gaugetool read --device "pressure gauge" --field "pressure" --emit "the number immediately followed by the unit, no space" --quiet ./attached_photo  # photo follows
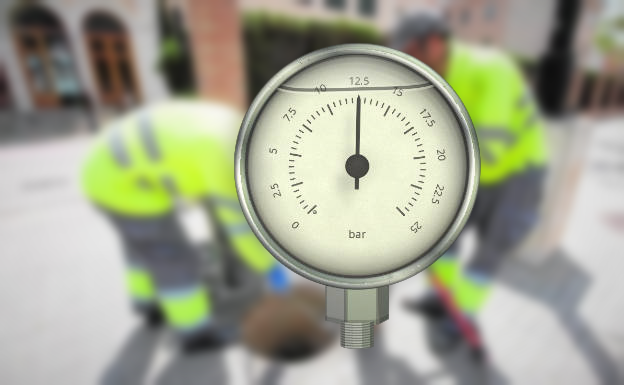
12.5bar
